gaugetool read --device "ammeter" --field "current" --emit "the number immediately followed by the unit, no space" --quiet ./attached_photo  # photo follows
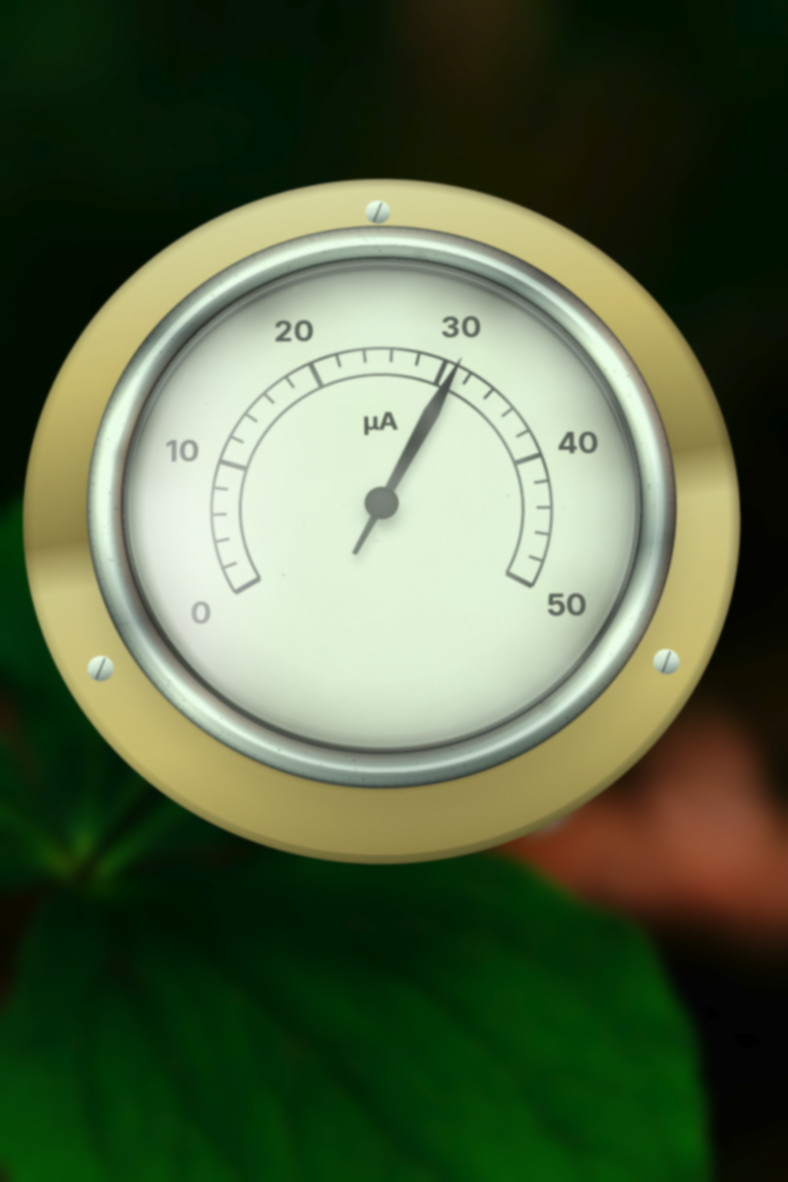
31µA
